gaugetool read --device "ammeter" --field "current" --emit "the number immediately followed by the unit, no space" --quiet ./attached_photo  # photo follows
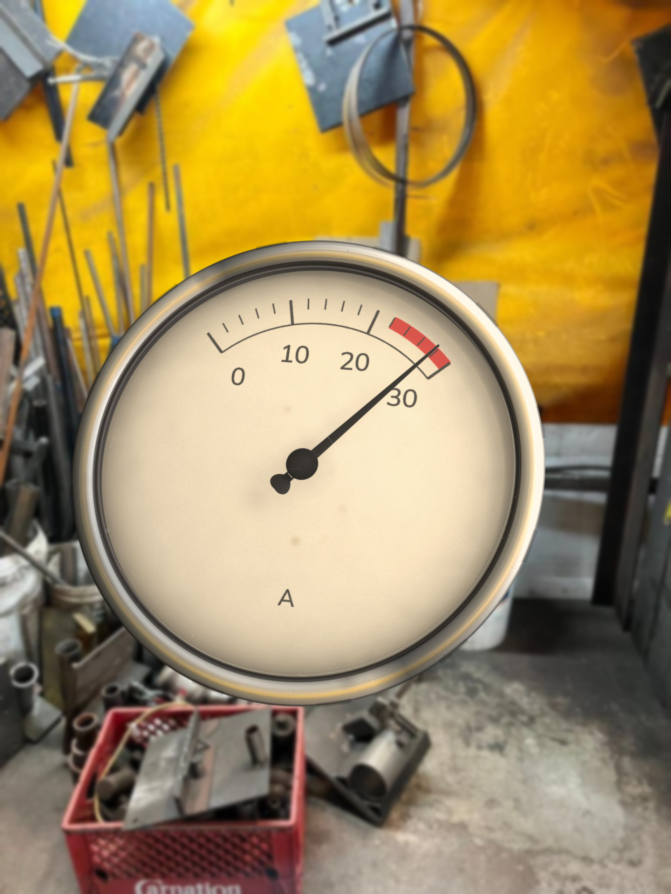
28A
